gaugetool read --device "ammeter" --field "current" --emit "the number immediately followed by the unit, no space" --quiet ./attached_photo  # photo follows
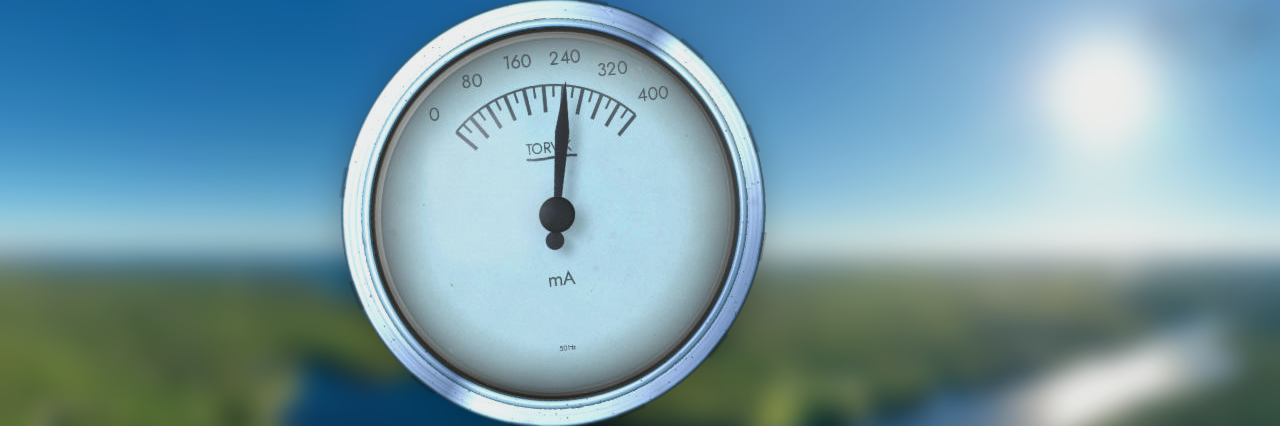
240mA
